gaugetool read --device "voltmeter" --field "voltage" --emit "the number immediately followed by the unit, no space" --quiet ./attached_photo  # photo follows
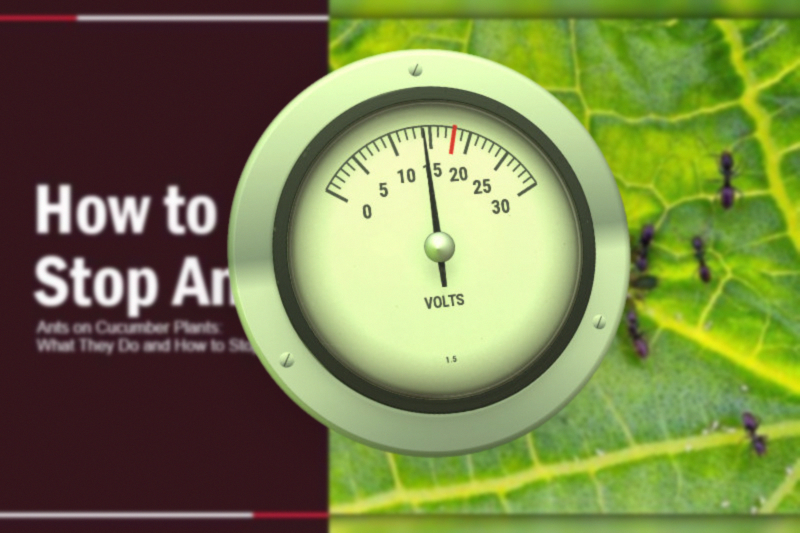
14V
